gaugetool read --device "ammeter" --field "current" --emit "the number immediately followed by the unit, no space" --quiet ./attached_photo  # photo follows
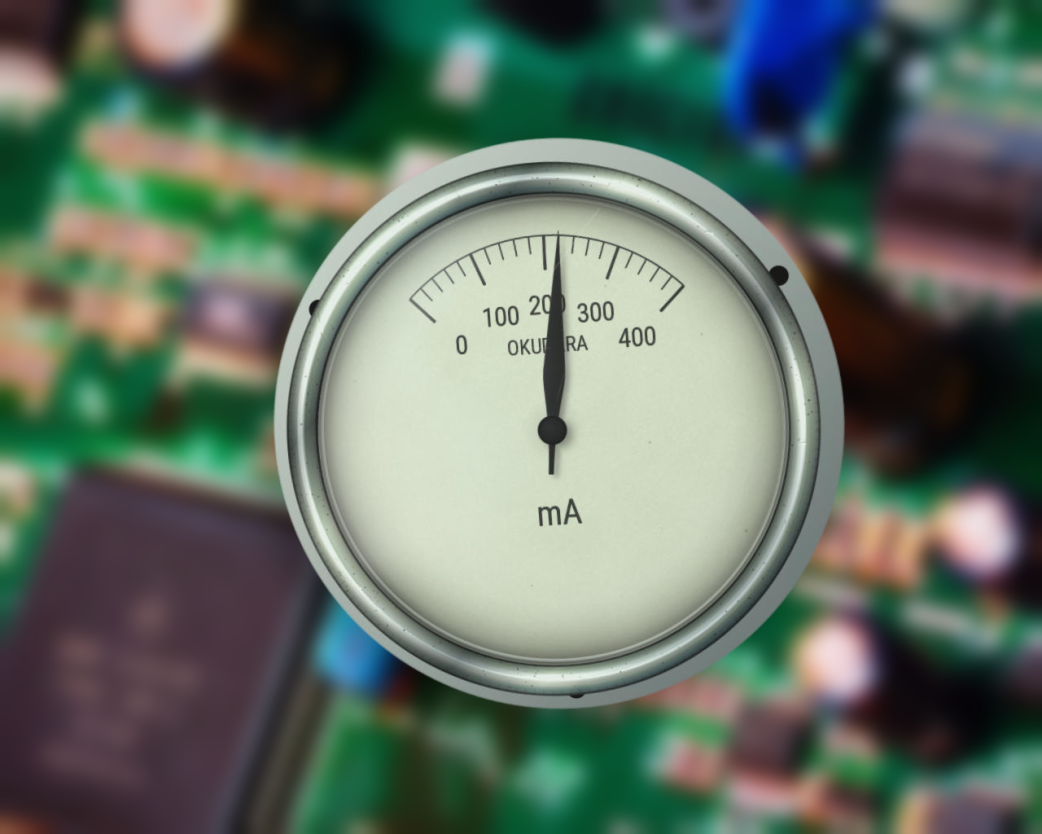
220mA
